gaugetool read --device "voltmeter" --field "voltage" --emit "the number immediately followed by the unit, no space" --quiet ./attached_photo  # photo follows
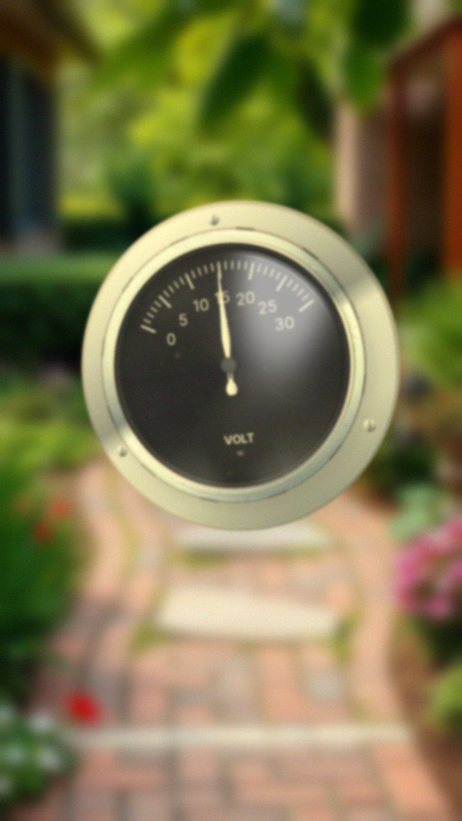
15V
